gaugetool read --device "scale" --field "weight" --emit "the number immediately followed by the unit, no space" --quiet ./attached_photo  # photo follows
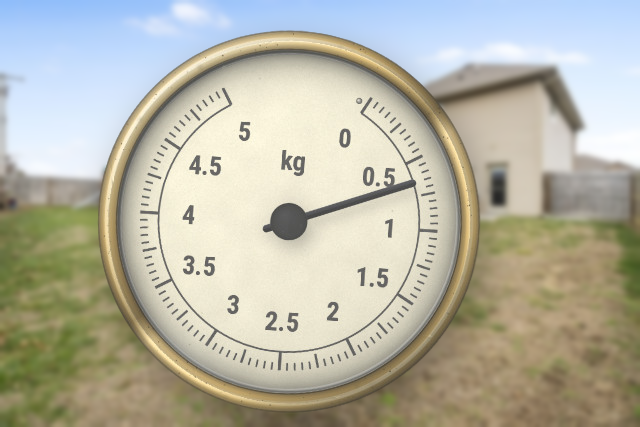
0.65kg
